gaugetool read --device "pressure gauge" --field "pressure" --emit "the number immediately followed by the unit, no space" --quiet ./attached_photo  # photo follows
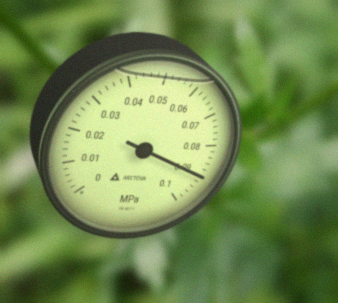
0.09MPa
